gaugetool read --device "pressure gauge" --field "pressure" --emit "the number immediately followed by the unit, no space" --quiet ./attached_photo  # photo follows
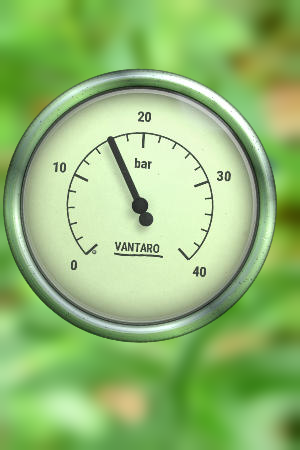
16bar
